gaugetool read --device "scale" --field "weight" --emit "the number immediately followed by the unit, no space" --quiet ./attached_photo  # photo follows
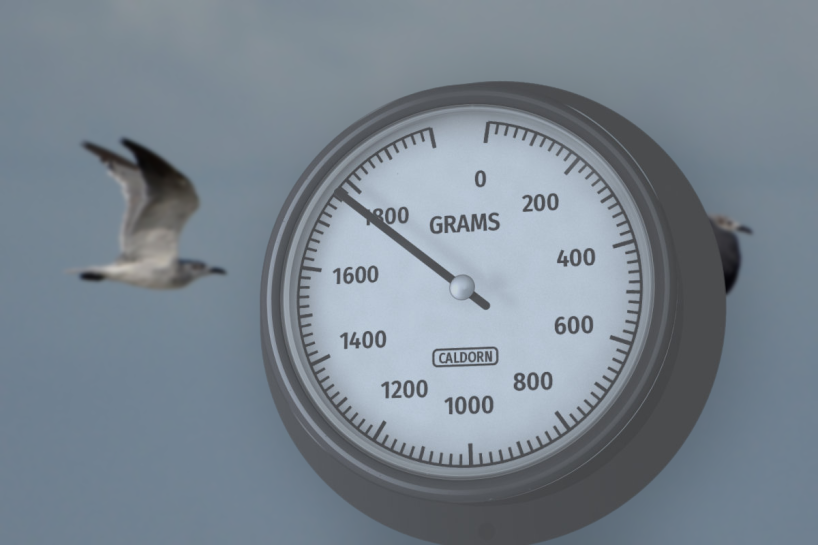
1770g
